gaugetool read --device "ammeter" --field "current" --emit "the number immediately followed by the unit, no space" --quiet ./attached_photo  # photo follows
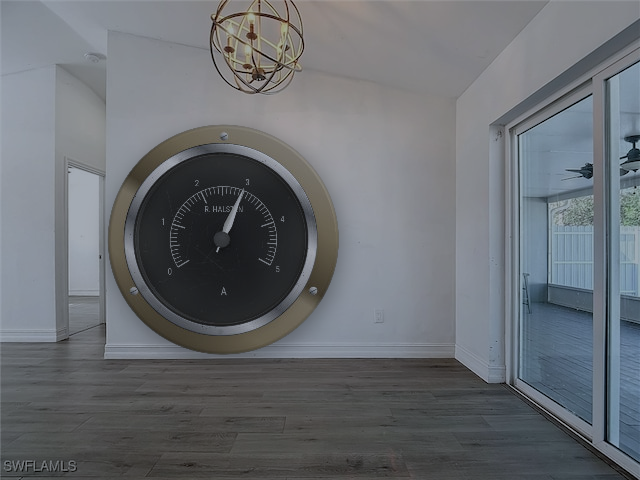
3A
